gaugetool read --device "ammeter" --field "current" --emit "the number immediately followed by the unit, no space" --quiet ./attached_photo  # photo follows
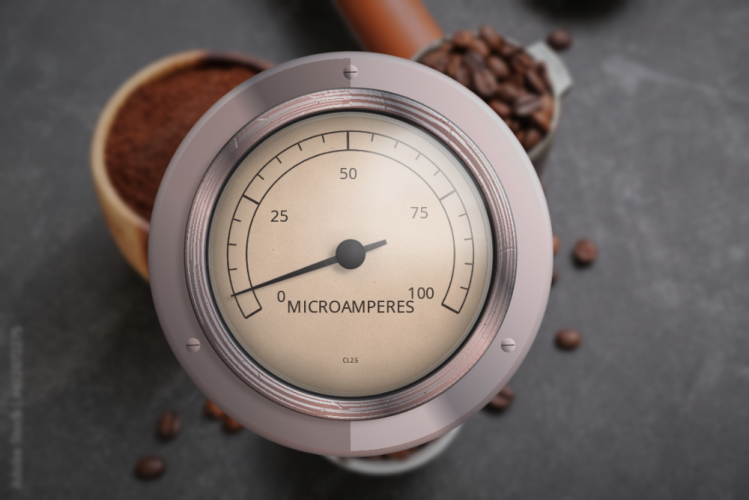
5µA
